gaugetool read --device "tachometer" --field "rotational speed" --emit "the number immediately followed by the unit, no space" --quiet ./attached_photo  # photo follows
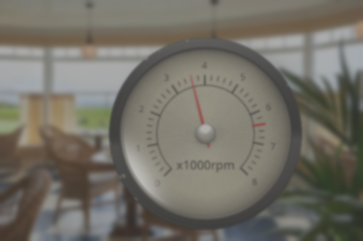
3600rpm
